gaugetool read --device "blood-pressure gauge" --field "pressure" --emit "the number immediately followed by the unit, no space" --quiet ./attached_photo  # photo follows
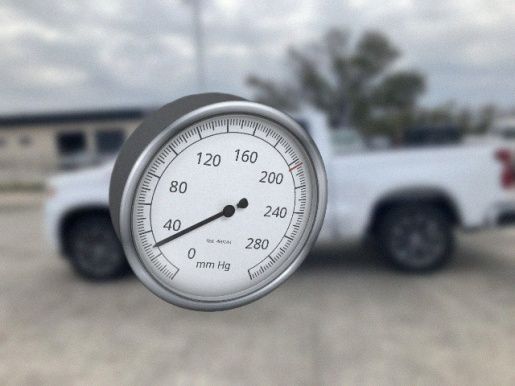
30mmHg
